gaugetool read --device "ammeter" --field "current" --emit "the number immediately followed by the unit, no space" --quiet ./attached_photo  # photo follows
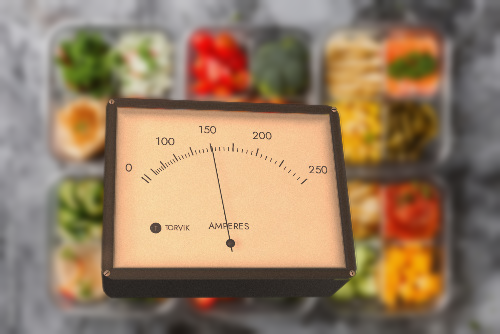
150A
